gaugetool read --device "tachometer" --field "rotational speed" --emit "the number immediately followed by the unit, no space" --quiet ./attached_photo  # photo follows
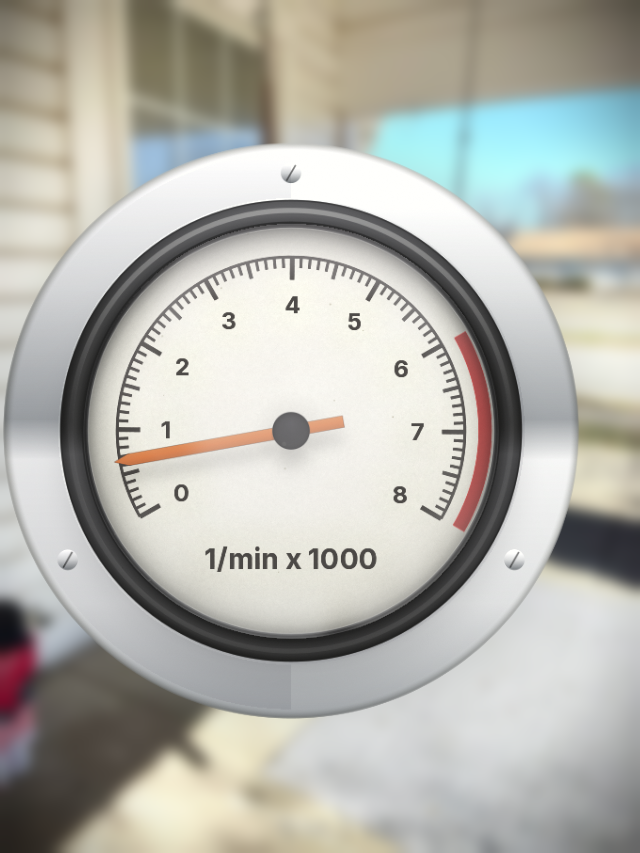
650rpm
